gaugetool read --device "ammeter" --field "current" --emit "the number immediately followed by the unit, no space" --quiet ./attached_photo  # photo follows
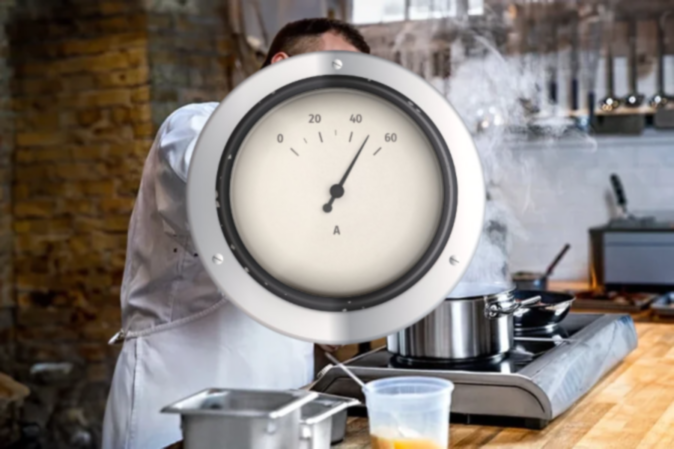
50A
